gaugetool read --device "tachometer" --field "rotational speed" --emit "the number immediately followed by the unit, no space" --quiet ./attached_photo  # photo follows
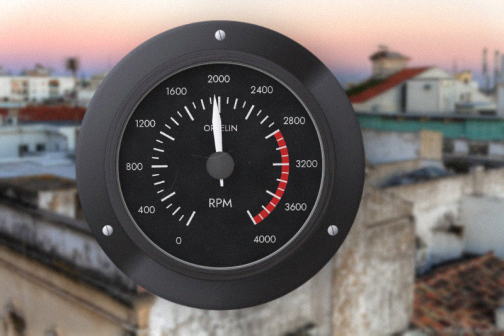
1950rpm
